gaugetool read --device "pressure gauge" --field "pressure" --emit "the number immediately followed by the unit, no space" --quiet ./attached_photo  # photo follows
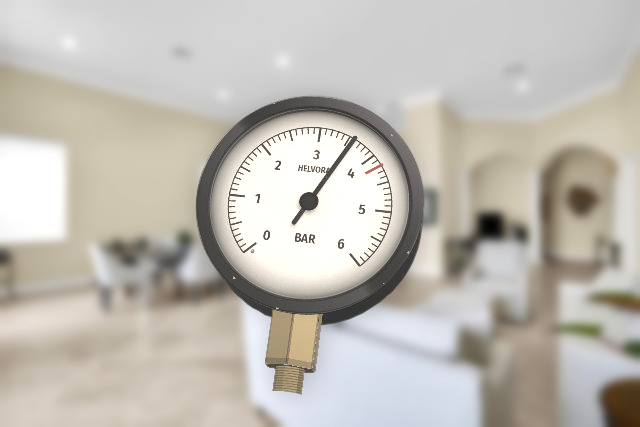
3.6bar
